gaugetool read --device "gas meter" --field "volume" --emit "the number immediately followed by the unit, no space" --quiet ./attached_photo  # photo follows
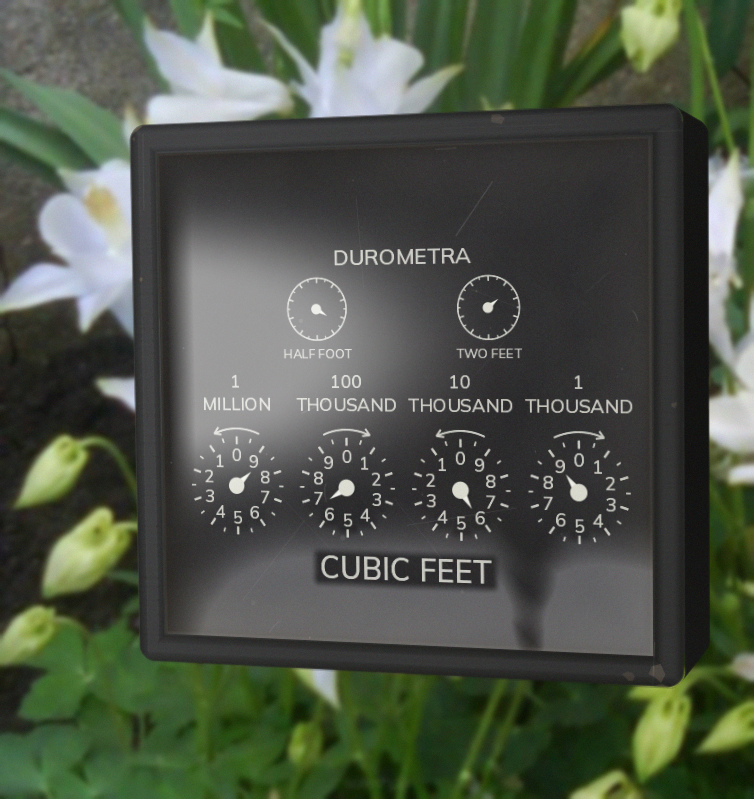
865900ft³
